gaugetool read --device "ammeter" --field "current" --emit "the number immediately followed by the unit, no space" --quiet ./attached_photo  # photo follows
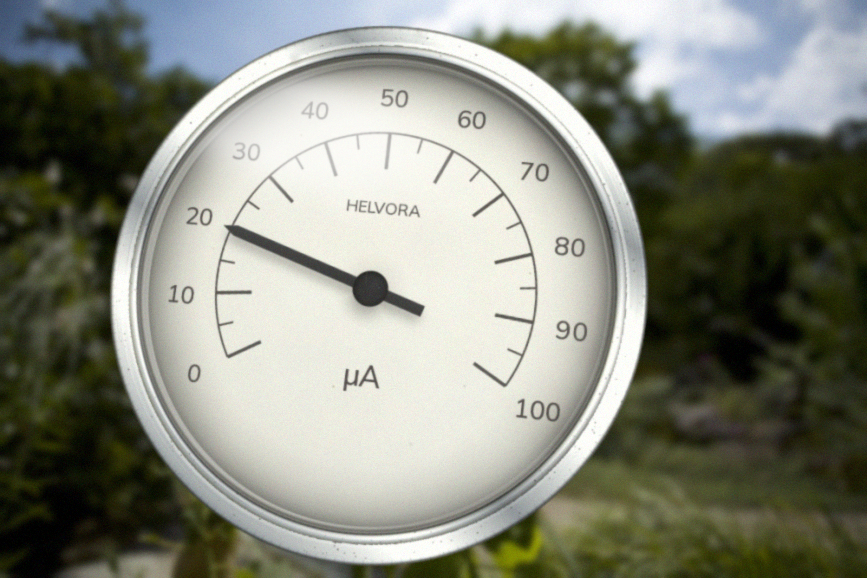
20µA
